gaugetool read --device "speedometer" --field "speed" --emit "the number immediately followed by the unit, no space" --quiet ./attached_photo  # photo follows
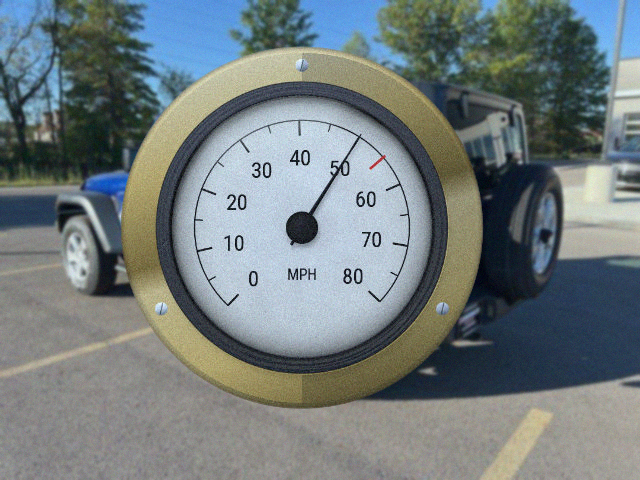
50mph
